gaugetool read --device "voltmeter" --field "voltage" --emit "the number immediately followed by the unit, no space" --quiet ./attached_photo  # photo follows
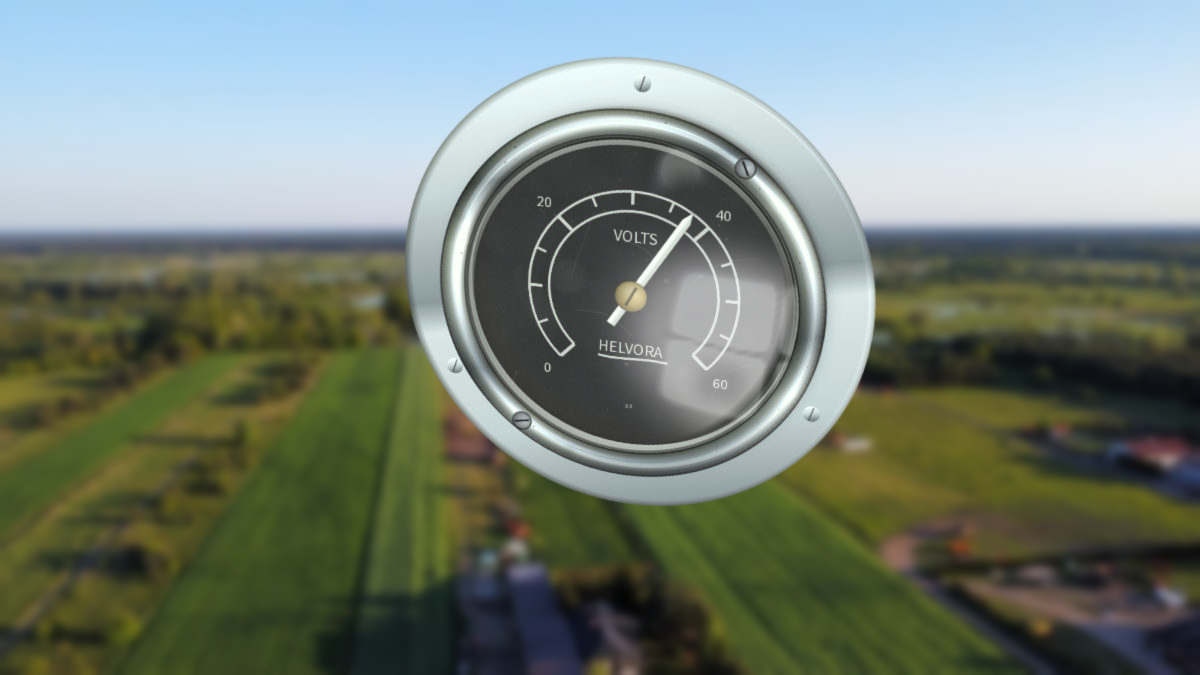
37.5V
